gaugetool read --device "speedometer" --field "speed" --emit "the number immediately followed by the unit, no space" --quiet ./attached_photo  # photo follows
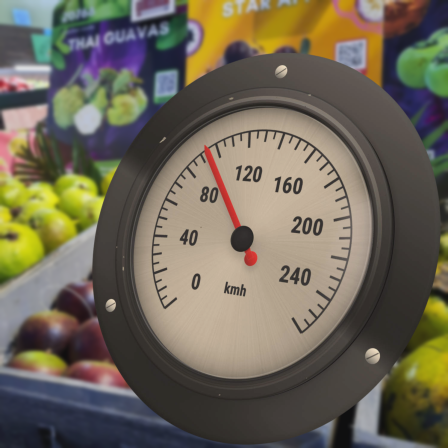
95km/h
